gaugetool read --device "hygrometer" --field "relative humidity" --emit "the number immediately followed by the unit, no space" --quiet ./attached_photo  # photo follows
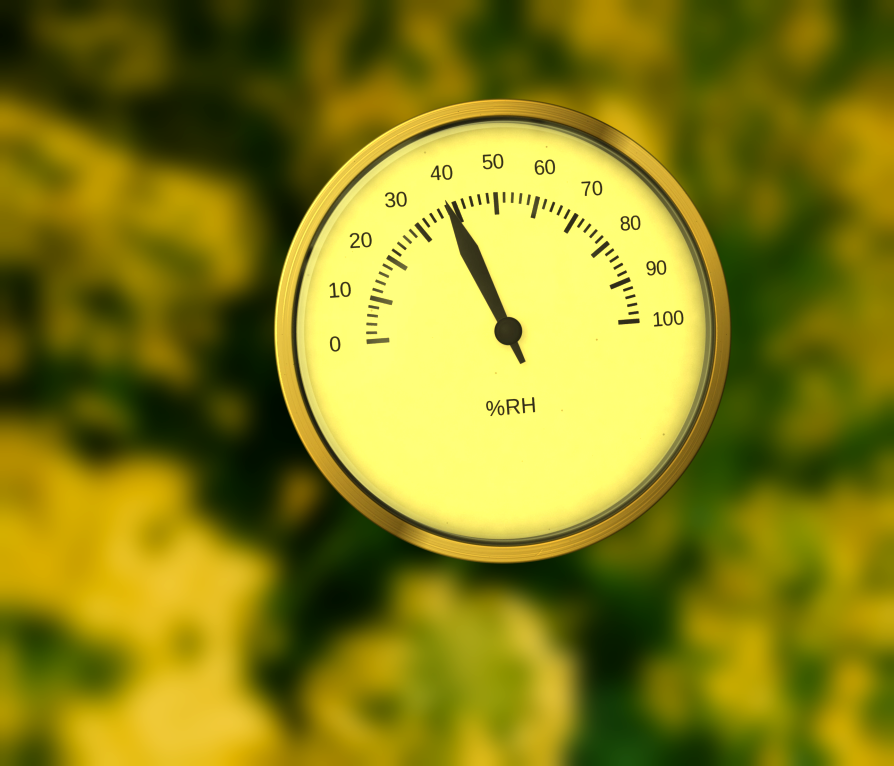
38%
